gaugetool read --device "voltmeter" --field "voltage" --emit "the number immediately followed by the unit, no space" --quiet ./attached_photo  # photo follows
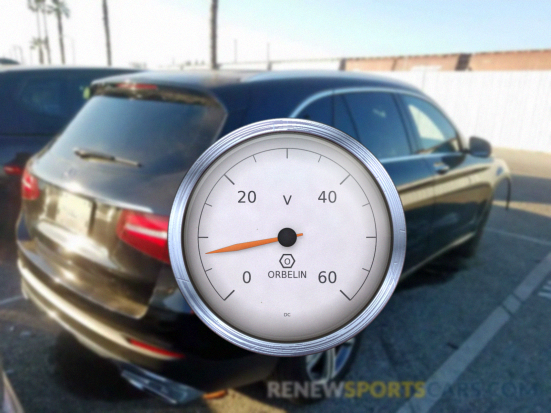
7.5V
